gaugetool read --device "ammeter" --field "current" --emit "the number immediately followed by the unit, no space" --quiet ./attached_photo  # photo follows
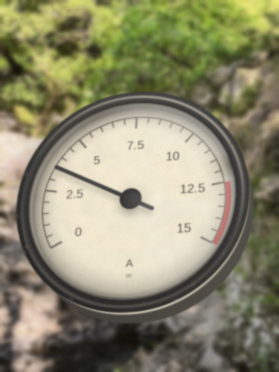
3.5A
